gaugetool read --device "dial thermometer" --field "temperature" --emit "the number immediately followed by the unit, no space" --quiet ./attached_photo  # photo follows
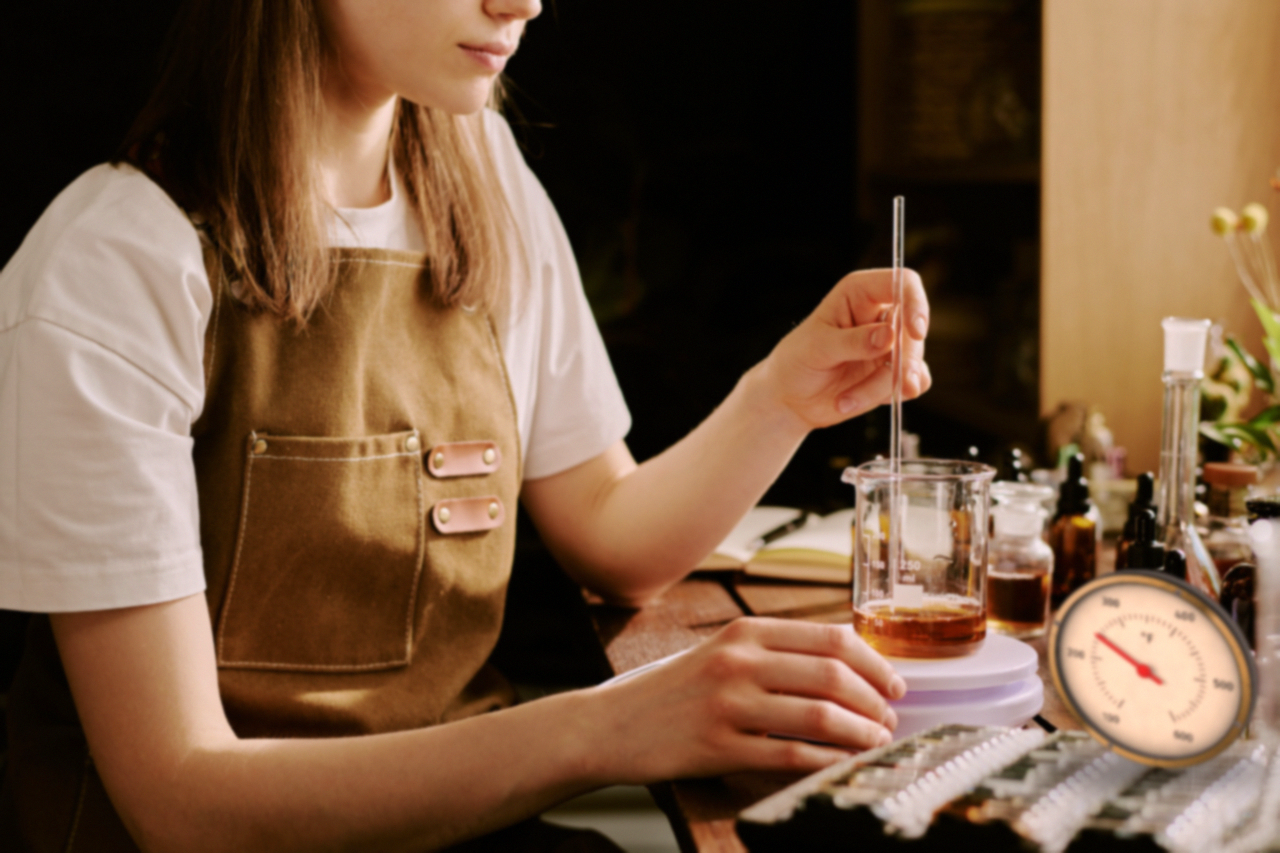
250°F
